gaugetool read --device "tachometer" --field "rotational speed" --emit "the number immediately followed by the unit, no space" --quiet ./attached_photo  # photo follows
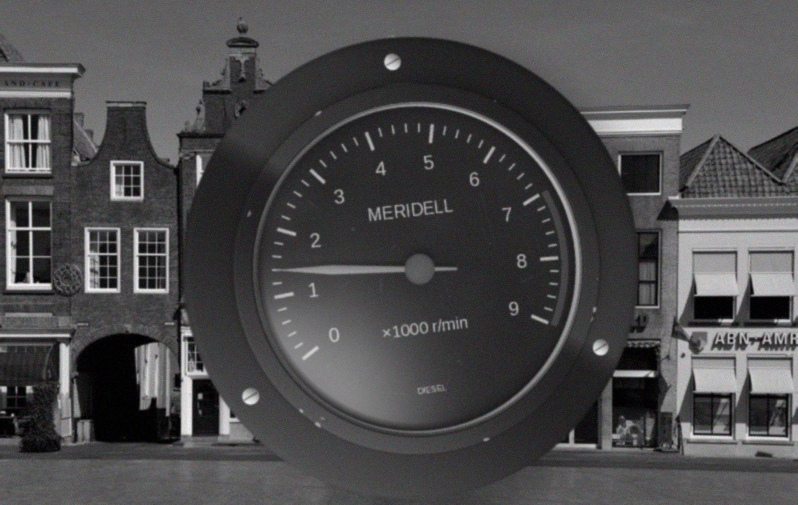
1400rpm
